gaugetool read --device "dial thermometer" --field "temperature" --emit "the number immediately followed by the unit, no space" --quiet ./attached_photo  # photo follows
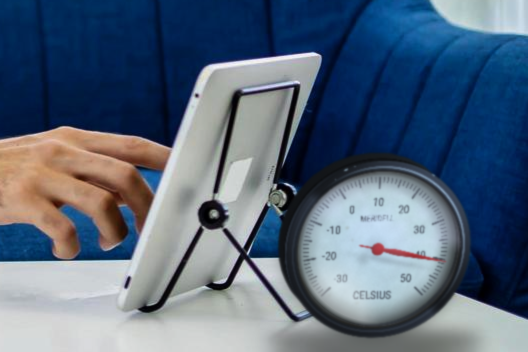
40°C
